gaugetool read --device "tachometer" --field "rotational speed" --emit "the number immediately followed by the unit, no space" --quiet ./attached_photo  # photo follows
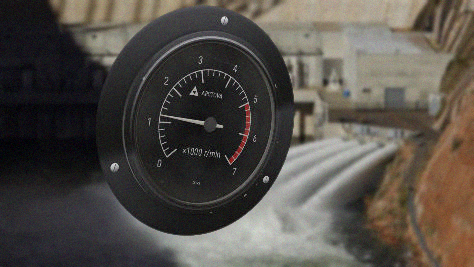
1200rpm
